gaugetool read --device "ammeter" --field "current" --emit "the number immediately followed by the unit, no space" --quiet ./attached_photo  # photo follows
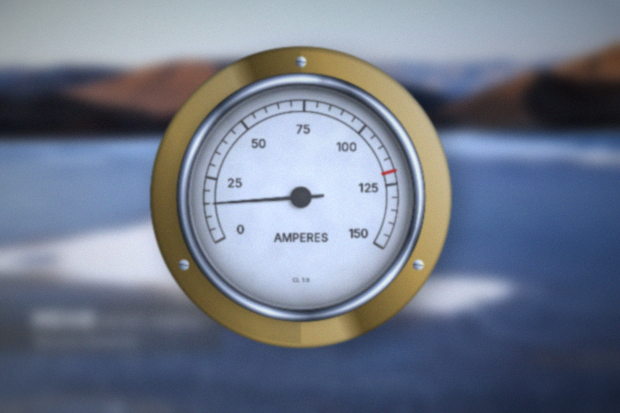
15A
